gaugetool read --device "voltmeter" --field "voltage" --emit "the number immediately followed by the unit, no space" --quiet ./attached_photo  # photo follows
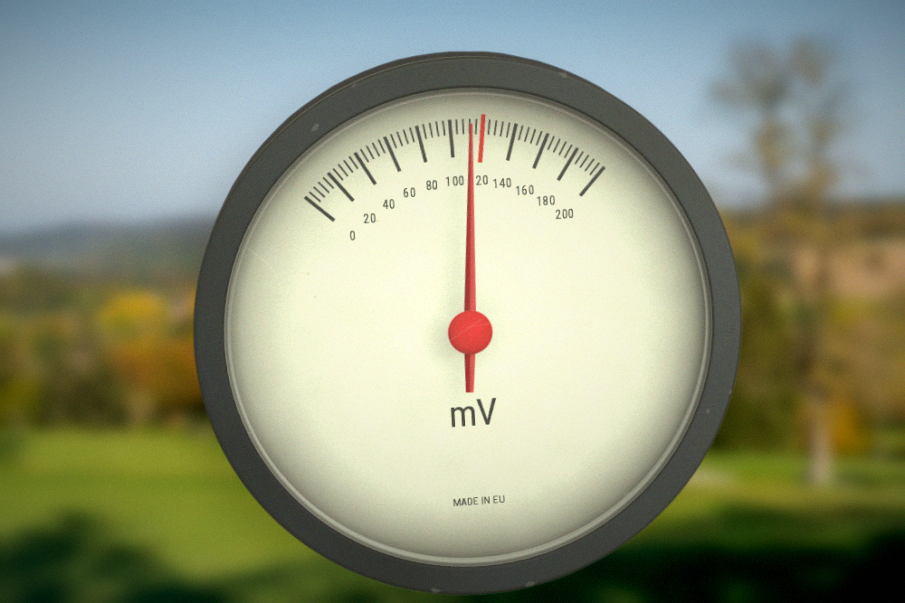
112mV
